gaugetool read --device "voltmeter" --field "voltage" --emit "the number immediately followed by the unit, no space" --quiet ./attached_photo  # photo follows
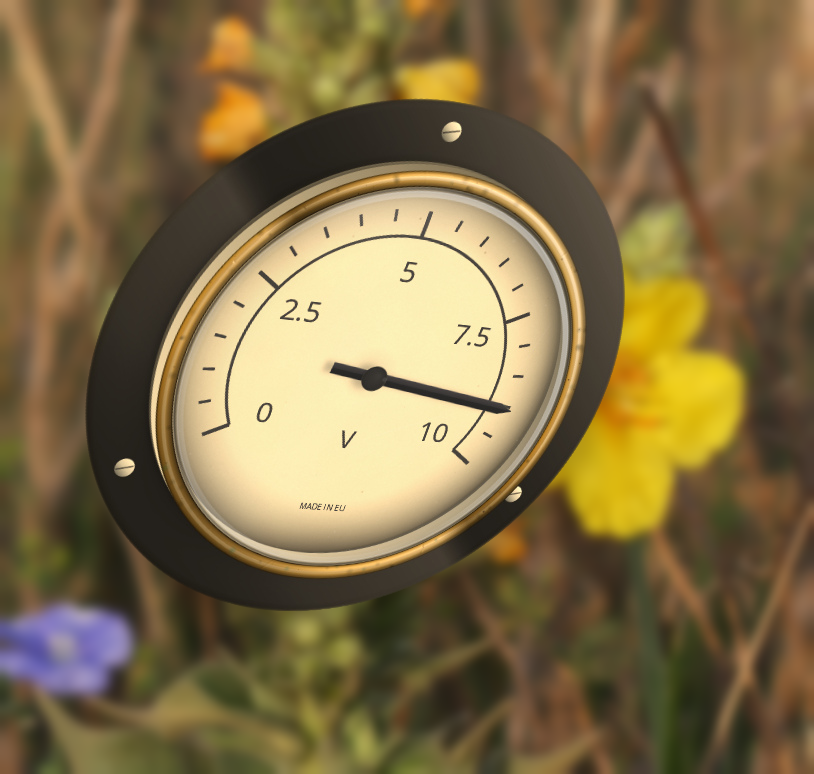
9V
